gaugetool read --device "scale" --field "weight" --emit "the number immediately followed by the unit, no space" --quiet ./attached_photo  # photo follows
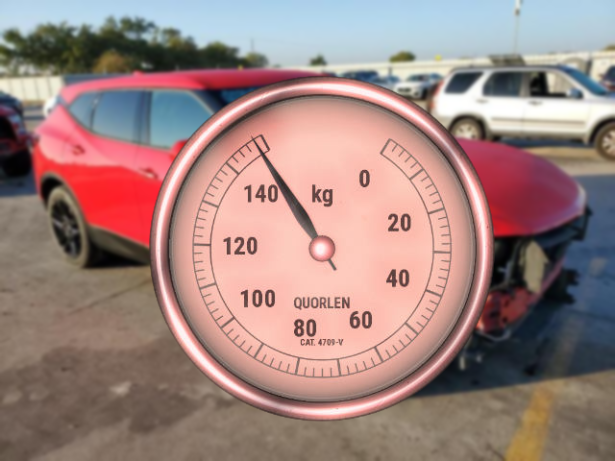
148kg
